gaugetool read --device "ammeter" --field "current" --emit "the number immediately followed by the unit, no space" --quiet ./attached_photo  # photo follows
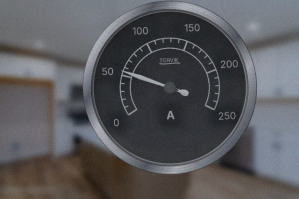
55A
